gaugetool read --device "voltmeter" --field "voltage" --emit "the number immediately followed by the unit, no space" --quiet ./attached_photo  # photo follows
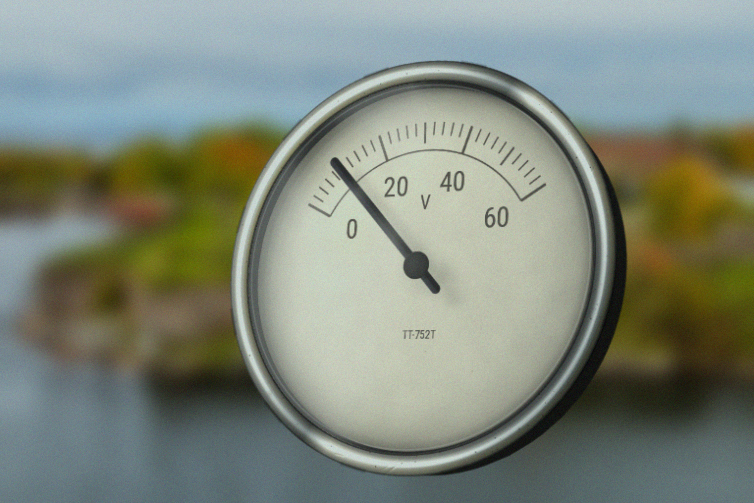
10V
